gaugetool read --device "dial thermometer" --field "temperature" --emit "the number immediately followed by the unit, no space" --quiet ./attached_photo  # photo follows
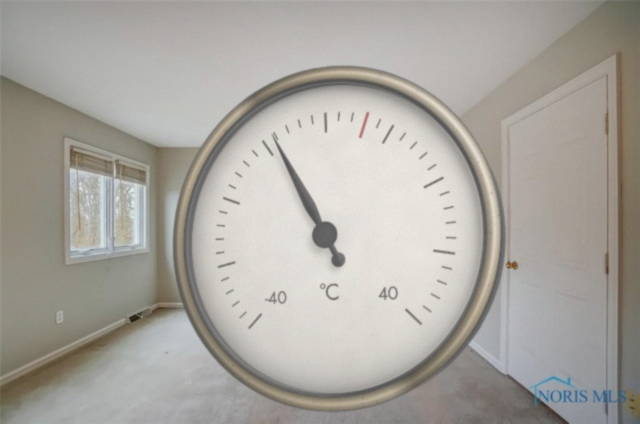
-8°C
